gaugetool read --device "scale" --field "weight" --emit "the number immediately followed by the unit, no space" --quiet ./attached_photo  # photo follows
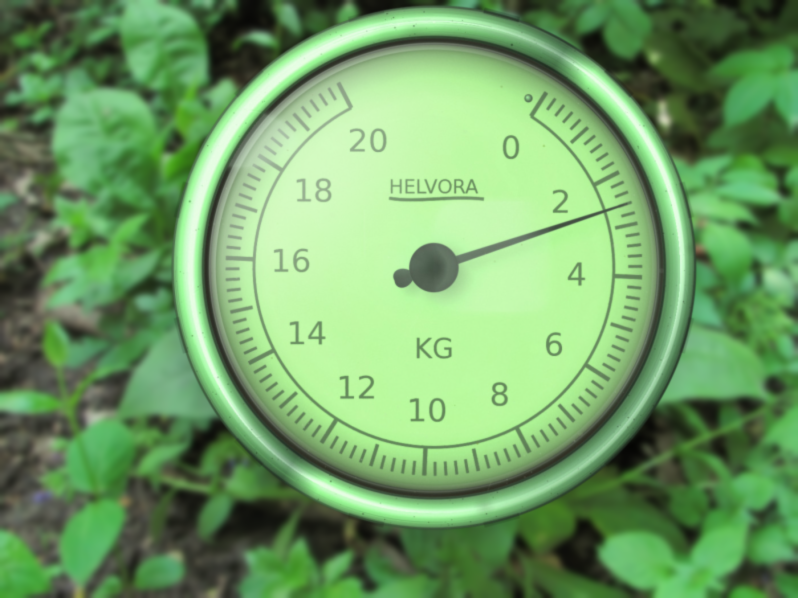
2.6kg
